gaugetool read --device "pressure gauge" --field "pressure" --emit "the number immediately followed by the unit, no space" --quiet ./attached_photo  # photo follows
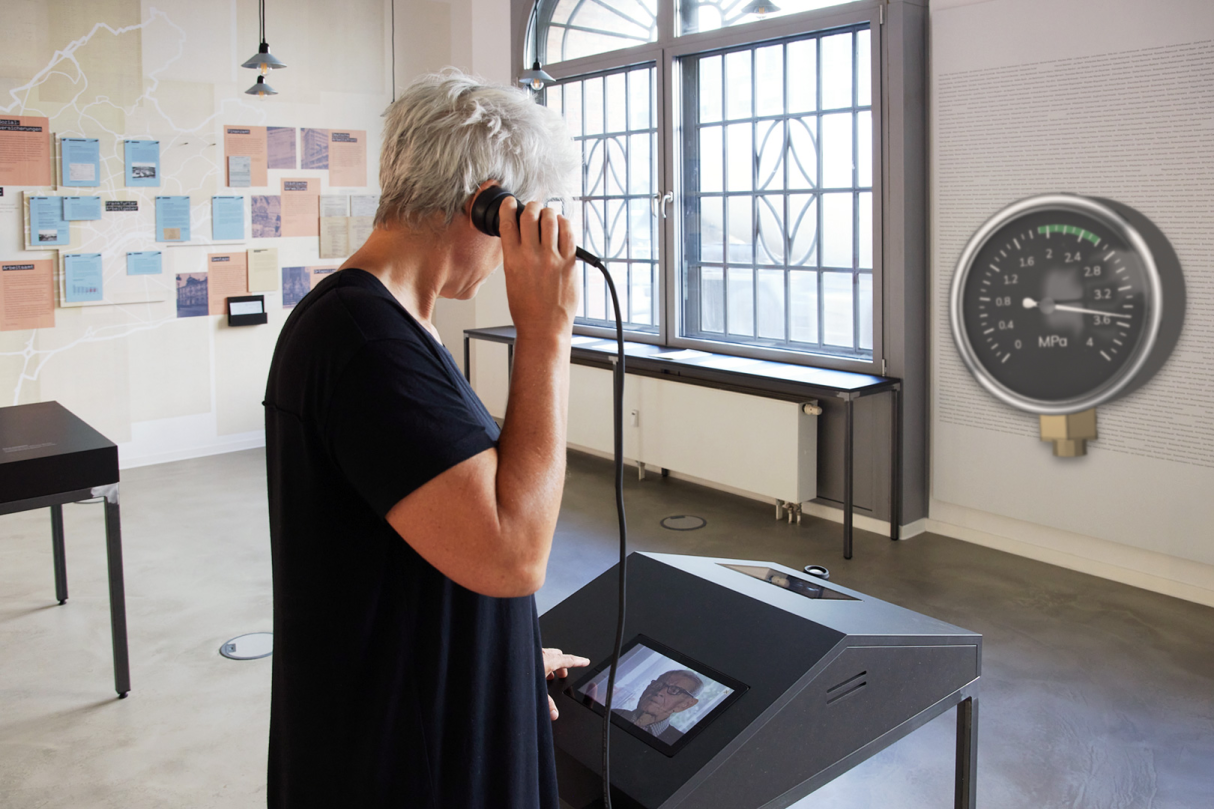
3.5MPa
